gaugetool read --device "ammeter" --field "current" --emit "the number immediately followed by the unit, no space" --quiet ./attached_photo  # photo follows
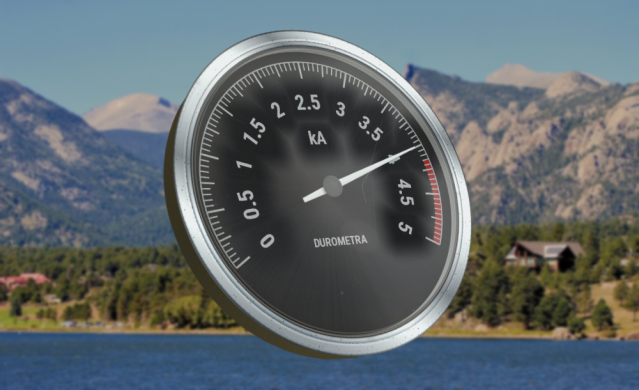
4kA
